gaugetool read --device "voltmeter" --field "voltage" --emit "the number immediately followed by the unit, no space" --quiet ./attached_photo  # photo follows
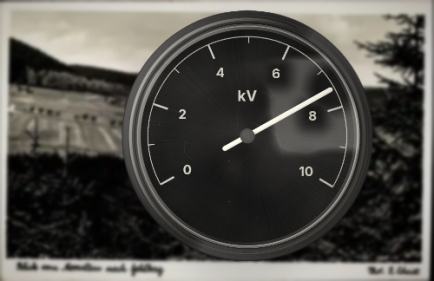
7.5kV
